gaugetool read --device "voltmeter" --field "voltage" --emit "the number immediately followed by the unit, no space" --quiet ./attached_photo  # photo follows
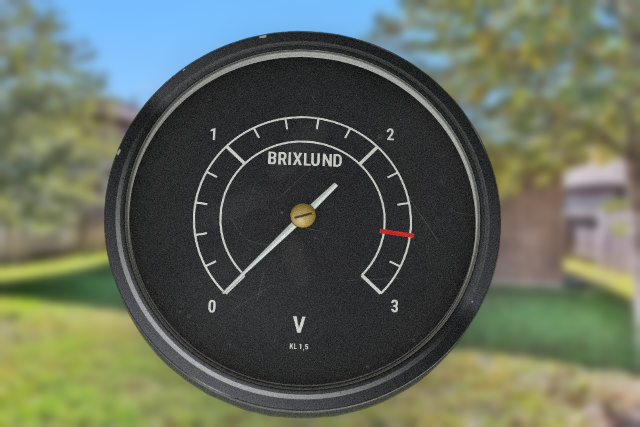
0V
